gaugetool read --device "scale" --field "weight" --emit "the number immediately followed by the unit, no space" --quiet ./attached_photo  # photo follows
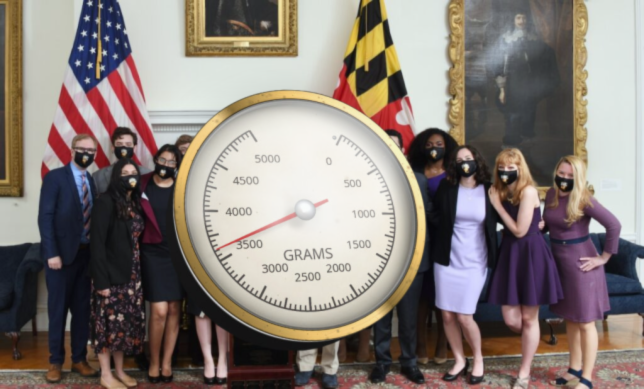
3600g
